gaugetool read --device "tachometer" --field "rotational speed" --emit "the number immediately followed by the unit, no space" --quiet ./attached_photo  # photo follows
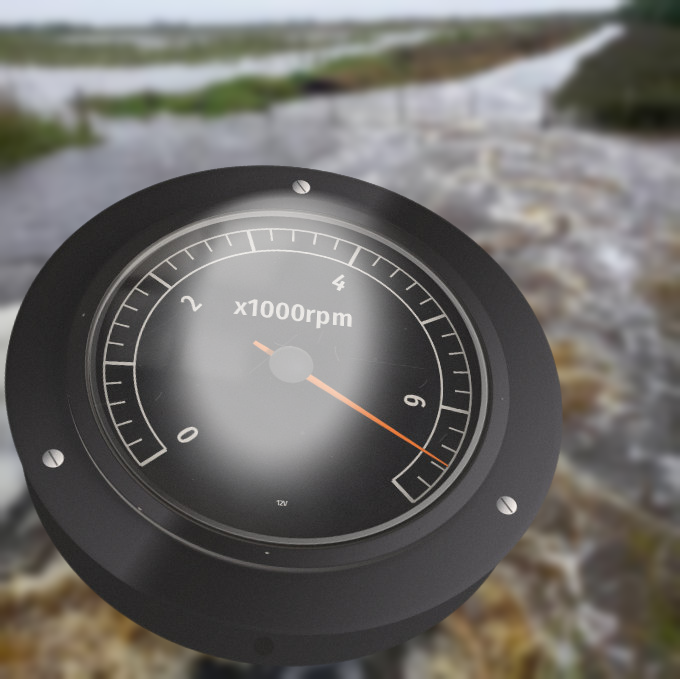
6600rpm
